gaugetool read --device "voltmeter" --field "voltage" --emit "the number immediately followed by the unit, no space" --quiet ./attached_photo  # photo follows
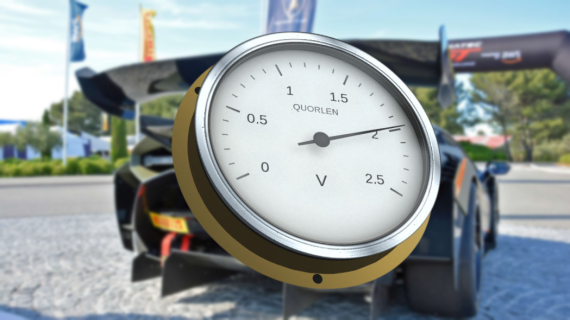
2V
